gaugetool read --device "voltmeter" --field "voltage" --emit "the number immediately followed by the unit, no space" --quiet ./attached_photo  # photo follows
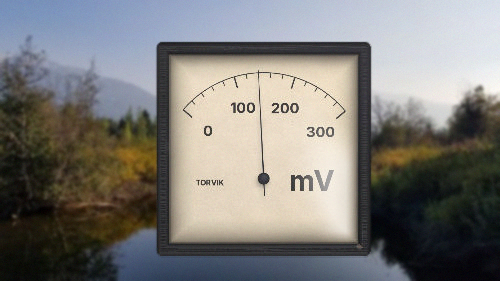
140mV
